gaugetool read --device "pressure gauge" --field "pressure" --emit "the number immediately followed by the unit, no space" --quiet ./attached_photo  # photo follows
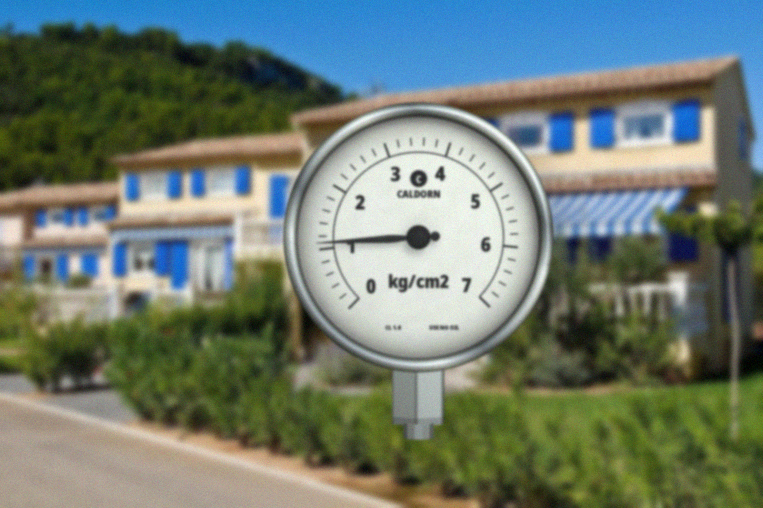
1.1kg/cm²
